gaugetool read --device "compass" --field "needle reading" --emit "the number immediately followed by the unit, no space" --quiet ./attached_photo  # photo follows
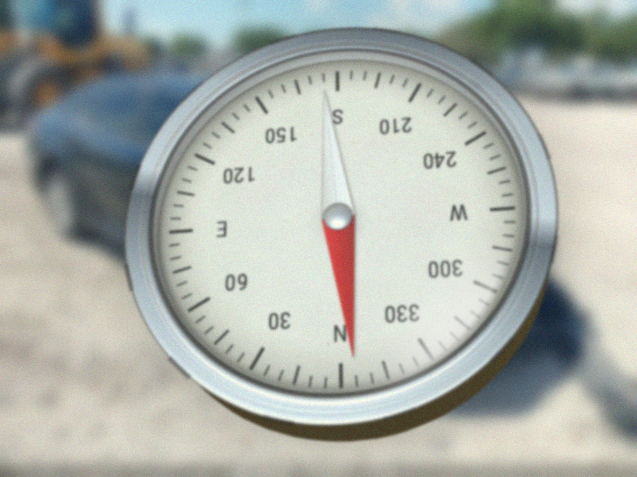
355°
